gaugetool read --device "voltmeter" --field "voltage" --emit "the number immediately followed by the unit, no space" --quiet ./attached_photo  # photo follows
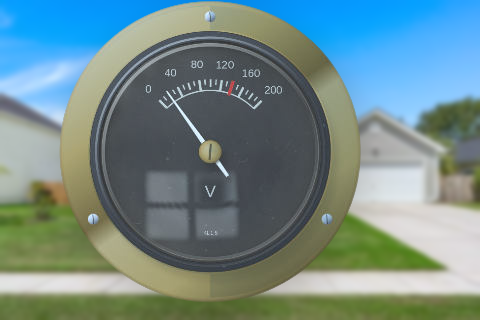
20V
